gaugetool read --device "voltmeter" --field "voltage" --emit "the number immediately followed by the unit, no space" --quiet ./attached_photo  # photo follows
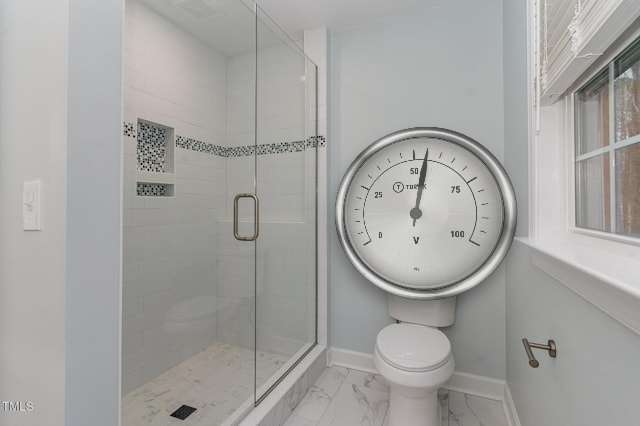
55V
